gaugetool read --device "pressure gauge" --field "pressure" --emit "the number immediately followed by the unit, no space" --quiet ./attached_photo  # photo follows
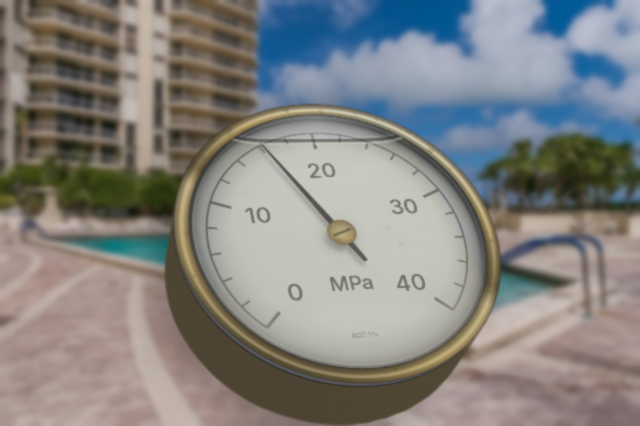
16MPa
